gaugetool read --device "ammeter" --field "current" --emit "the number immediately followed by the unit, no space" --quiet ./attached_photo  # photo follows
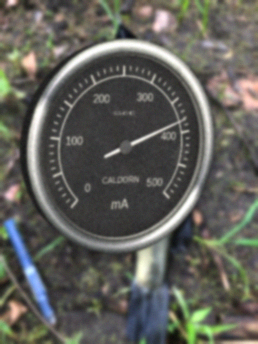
380mA
